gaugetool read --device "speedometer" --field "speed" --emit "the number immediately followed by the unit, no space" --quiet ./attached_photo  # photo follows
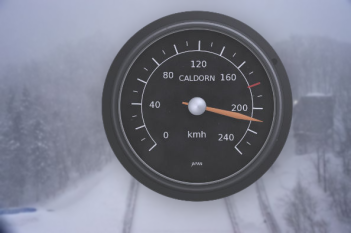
210km/h
